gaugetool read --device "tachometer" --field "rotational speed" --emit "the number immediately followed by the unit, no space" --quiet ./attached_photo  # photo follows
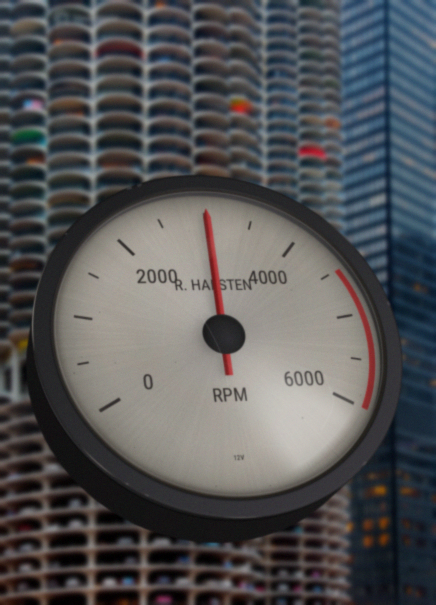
3000rpm
